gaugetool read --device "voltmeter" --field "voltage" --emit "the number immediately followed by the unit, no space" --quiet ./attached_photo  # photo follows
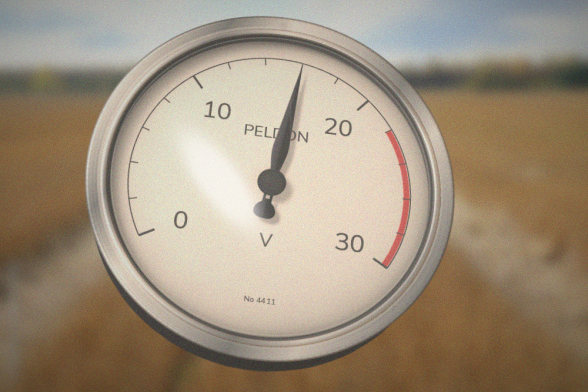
16V
